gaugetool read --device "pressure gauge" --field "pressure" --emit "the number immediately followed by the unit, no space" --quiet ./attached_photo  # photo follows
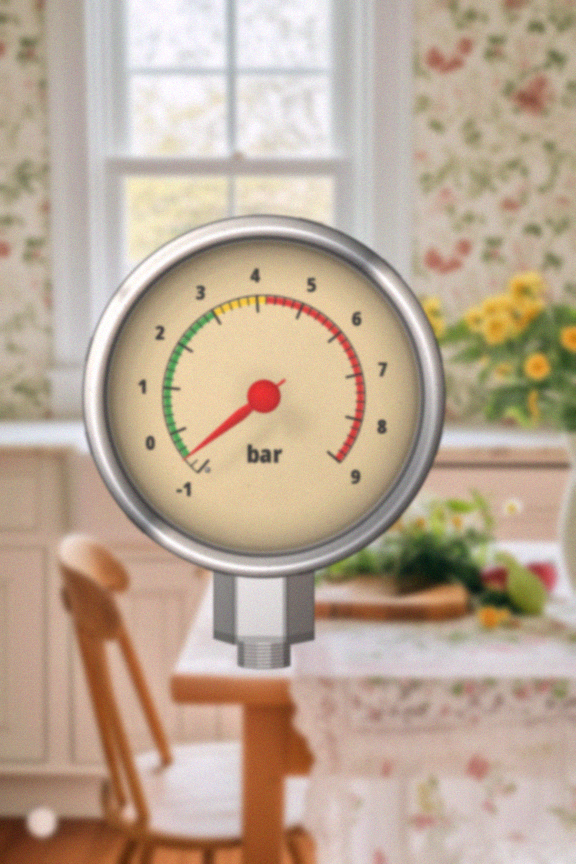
-0.6bar
